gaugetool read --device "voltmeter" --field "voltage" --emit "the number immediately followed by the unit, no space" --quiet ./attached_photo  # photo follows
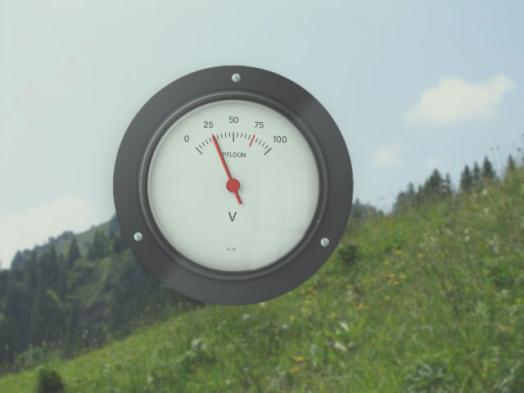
25V
